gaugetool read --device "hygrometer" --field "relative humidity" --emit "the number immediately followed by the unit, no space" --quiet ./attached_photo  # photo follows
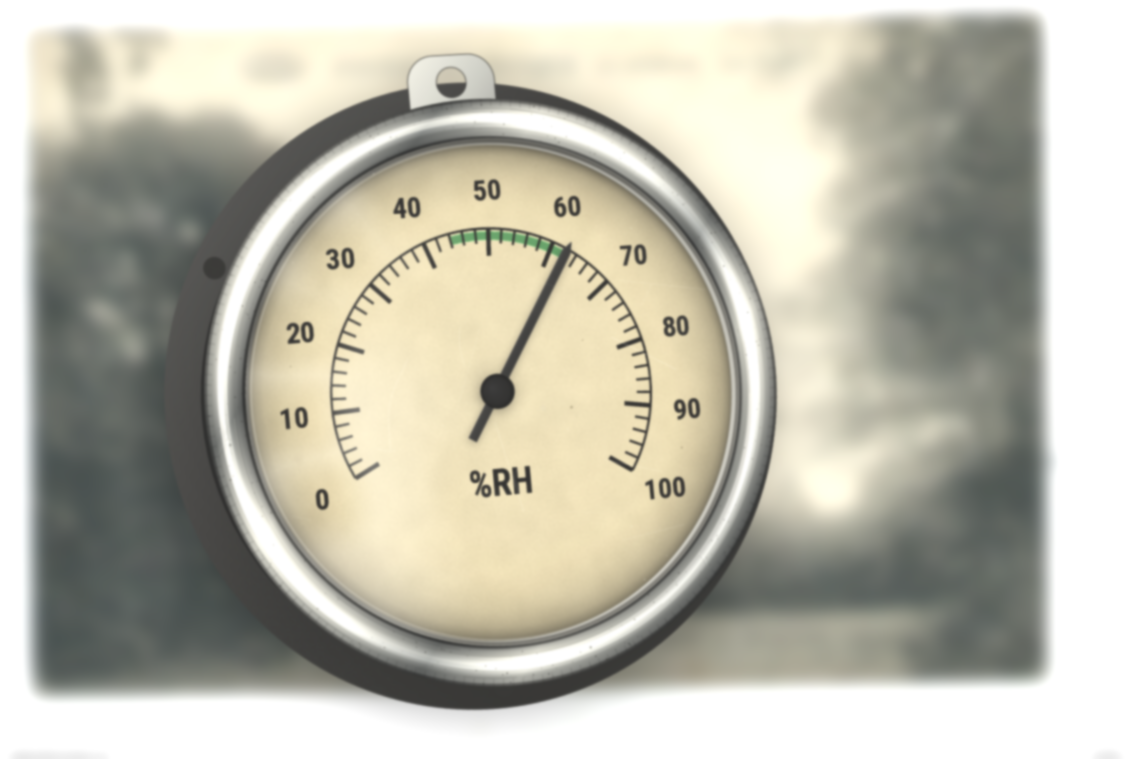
62%
